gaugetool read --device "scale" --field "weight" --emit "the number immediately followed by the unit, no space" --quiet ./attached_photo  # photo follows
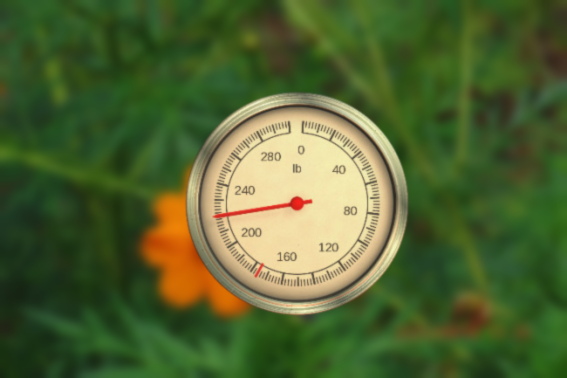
220lb
